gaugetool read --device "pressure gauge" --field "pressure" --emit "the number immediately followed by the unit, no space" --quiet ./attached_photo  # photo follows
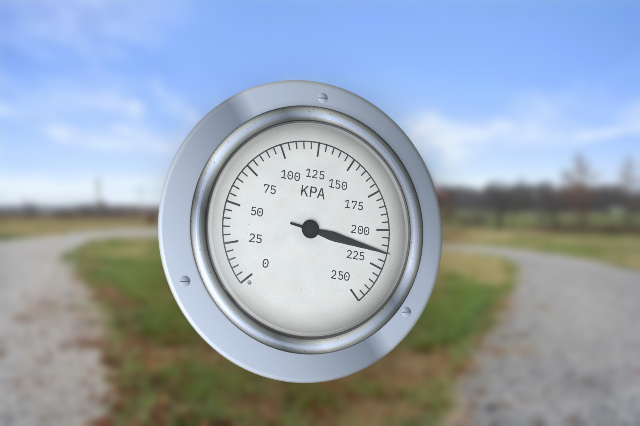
215kPa
